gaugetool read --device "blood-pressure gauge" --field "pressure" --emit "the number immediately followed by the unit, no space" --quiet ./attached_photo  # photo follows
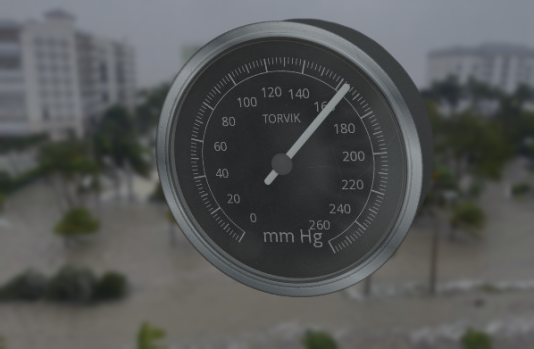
164mmHg
